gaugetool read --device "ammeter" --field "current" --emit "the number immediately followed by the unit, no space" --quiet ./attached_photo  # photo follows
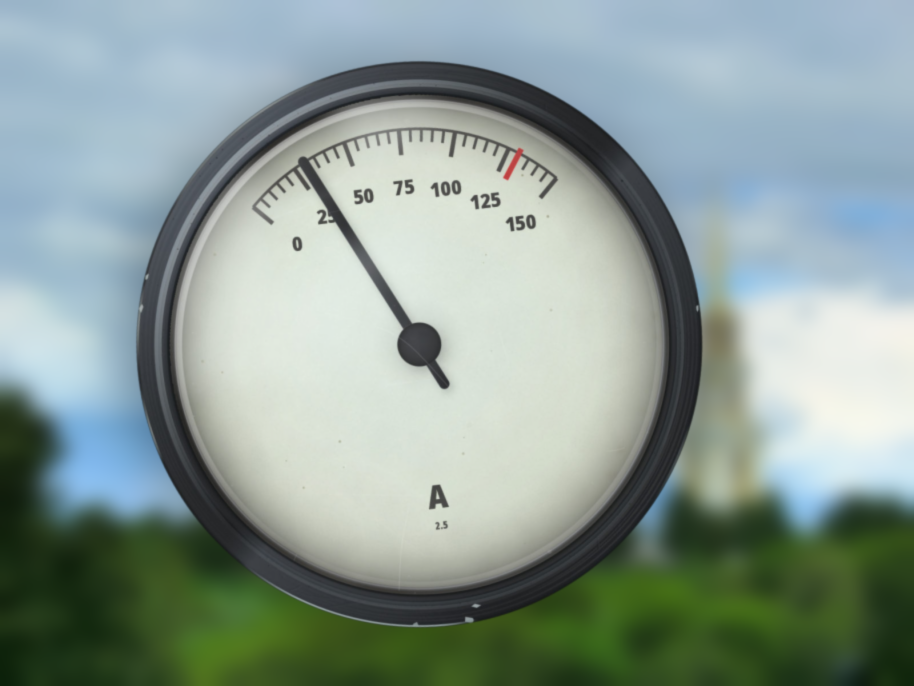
30A
